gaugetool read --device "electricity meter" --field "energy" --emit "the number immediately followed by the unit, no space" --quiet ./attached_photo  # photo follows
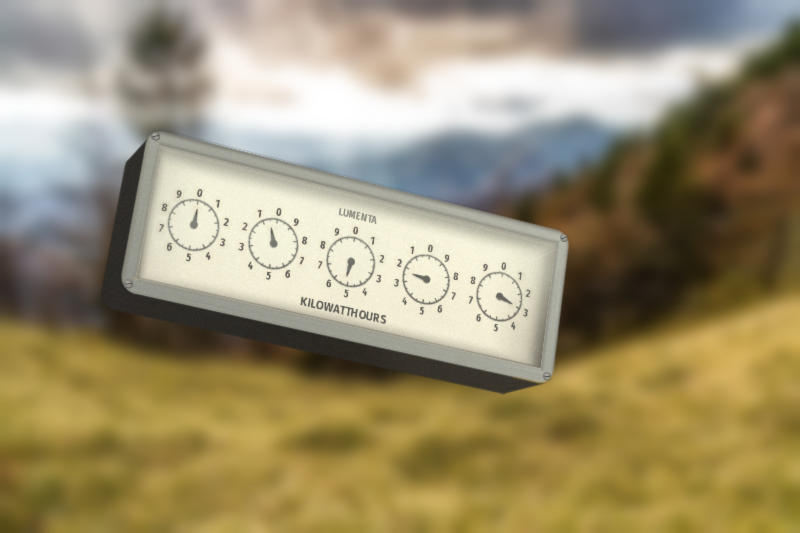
523kWh
